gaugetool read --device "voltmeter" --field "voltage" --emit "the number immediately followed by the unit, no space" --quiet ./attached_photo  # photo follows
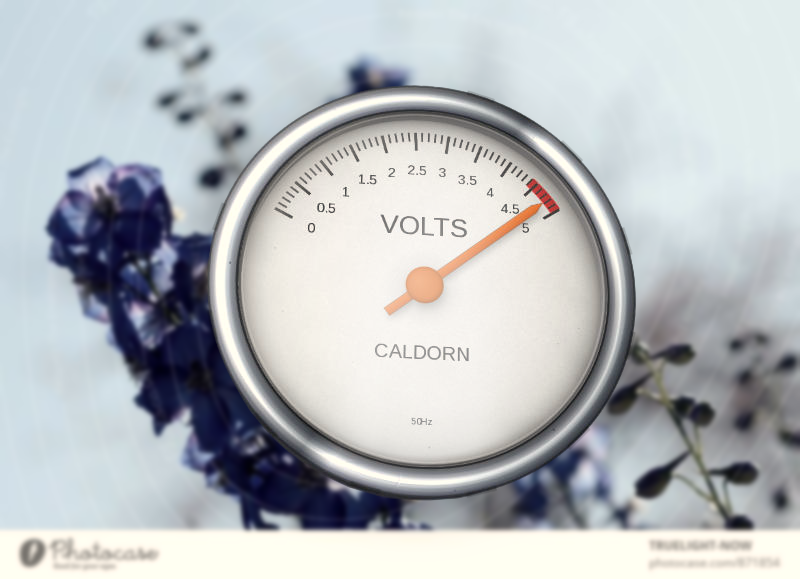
4.8V
